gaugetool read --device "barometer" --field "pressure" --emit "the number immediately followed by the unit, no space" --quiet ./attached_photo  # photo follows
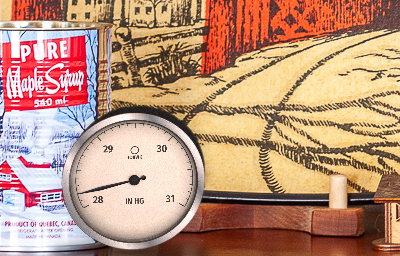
28.2inHg
